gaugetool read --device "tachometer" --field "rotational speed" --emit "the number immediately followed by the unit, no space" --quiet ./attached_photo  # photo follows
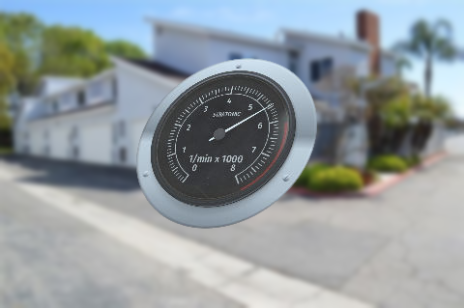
5500rpm
